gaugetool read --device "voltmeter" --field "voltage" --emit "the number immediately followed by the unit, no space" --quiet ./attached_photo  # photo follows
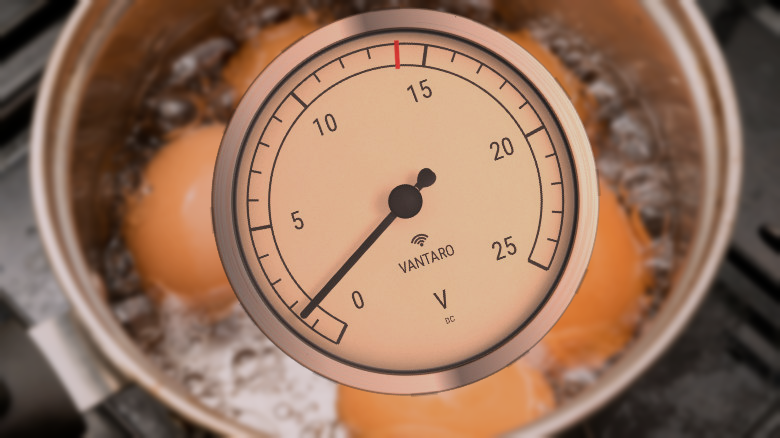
1.5V
